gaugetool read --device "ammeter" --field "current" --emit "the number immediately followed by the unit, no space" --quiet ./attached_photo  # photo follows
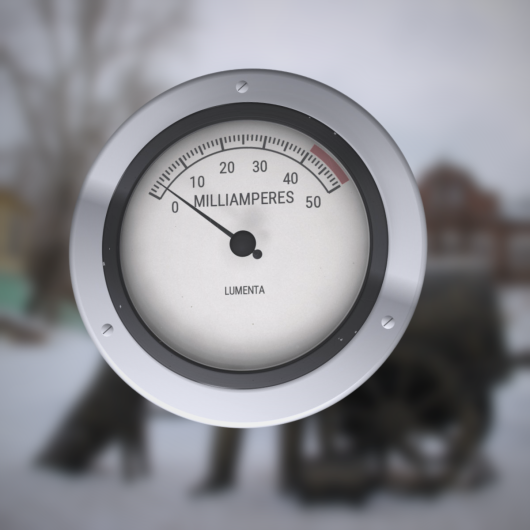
3mA
